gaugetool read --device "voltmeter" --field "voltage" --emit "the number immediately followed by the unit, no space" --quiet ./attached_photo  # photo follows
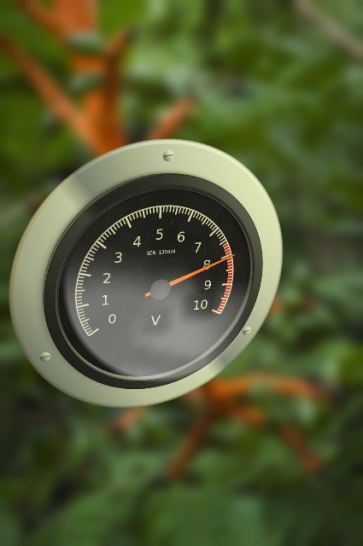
8V
